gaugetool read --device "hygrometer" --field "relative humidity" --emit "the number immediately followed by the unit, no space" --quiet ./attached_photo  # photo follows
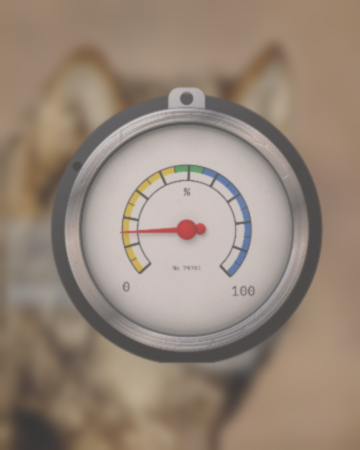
15%
